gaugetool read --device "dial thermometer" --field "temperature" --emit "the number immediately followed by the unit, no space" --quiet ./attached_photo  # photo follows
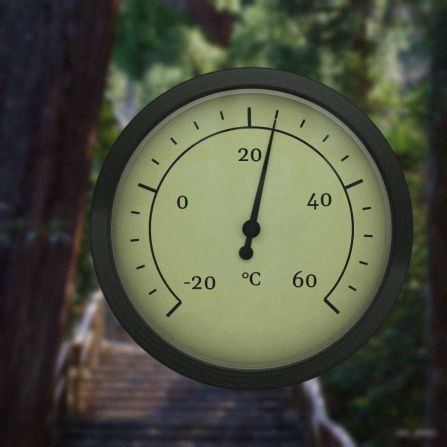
24°C
